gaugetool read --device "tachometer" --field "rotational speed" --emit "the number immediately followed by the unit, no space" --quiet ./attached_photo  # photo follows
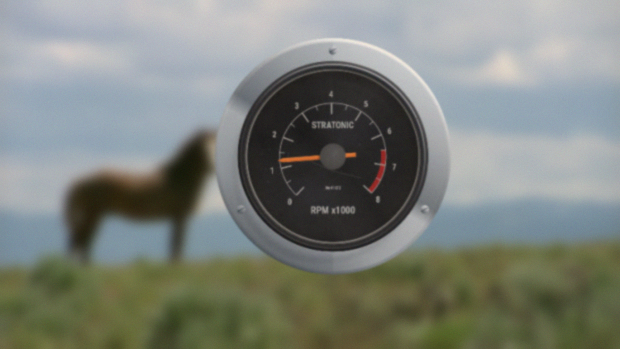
1250rpm
